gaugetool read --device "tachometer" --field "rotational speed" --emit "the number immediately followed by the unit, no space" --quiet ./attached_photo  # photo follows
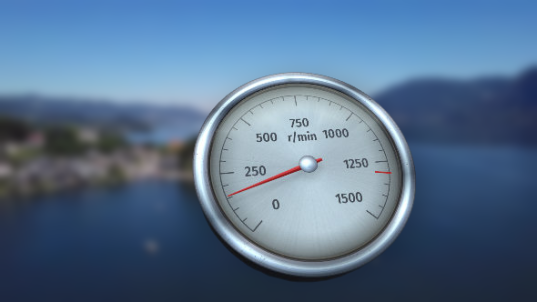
150rpm
